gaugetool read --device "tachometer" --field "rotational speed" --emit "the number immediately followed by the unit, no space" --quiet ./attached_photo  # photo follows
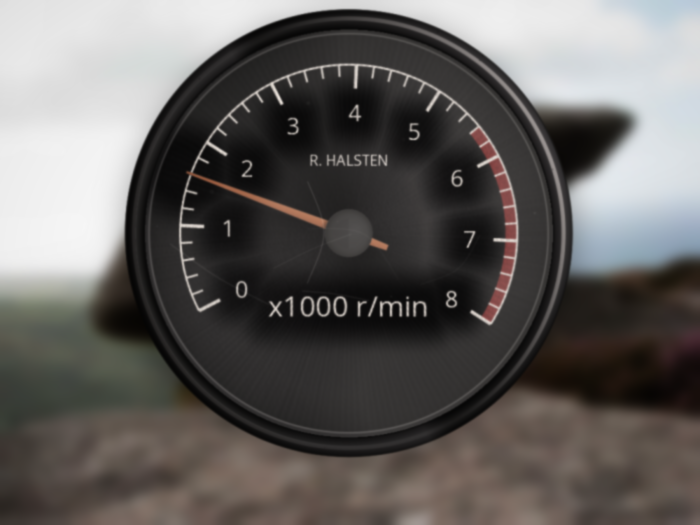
1600rpm
